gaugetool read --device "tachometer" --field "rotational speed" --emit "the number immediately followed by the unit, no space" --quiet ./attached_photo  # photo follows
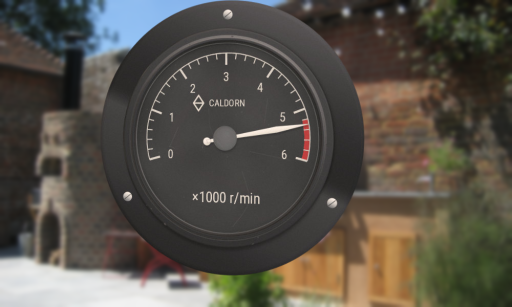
5300rpm
